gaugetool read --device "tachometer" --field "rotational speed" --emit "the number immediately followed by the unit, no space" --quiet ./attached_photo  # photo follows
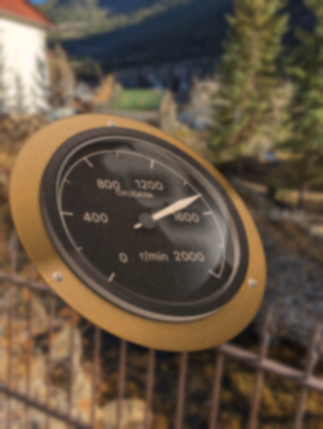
1500rpm
